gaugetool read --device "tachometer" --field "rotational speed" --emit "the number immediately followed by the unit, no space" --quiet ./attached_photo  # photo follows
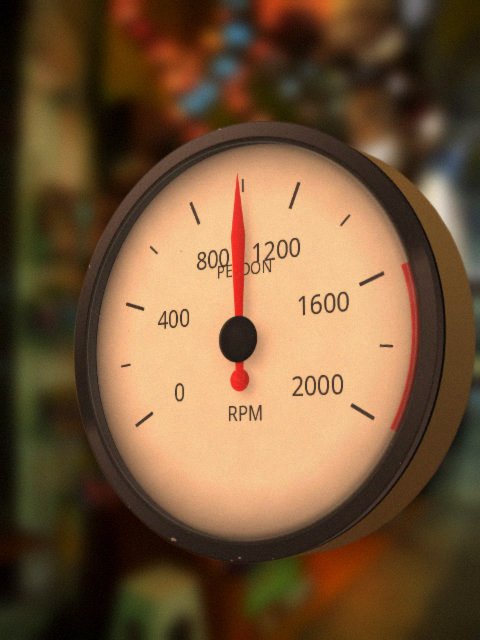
1000rpm
